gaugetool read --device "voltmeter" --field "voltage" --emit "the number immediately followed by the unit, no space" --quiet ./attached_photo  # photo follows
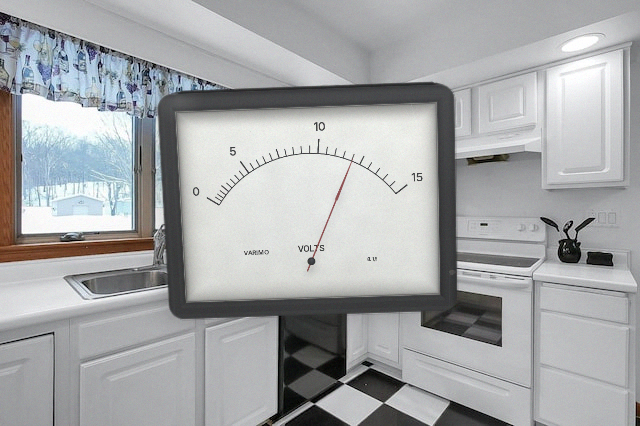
12V
